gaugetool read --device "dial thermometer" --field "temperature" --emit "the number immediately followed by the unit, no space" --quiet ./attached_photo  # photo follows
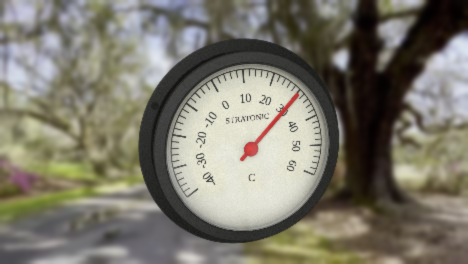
30°C
